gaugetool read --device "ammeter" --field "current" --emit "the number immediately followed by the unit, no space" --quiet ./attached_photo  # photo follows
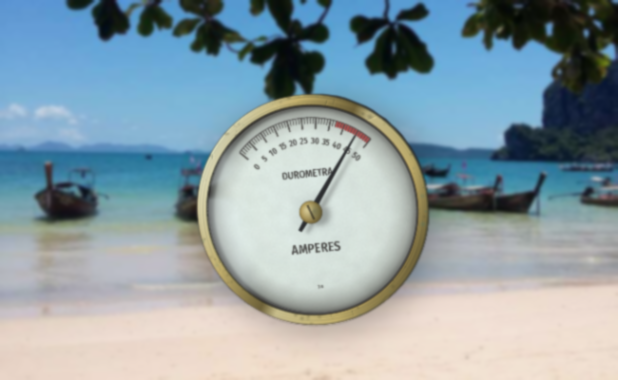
45A
